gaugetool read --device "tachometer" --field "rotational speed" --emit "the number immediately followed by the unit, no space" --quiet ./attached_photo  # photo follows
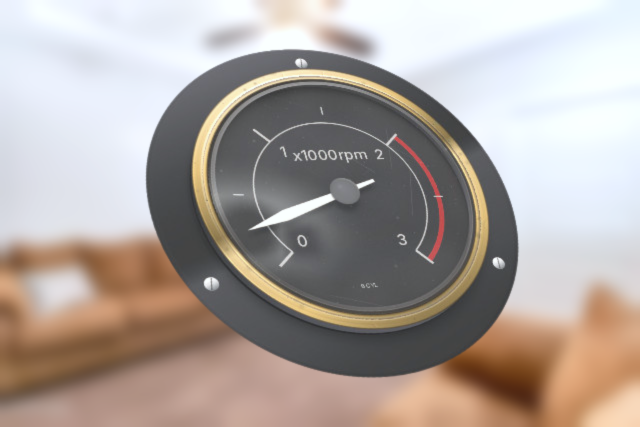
250rpm
